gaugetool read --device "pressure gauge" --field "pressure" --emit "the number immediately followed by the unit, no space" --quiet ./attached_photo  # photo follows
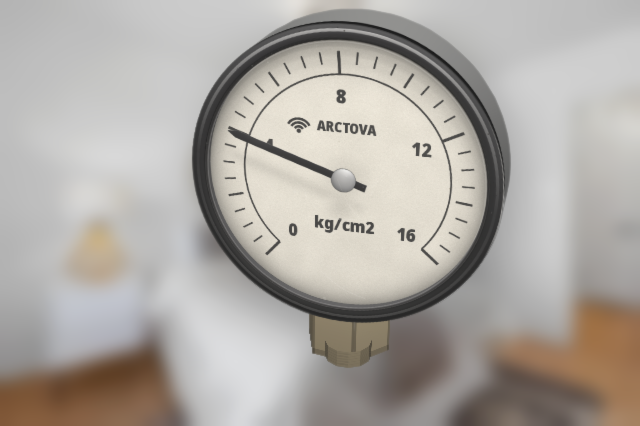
4kg/cm²
